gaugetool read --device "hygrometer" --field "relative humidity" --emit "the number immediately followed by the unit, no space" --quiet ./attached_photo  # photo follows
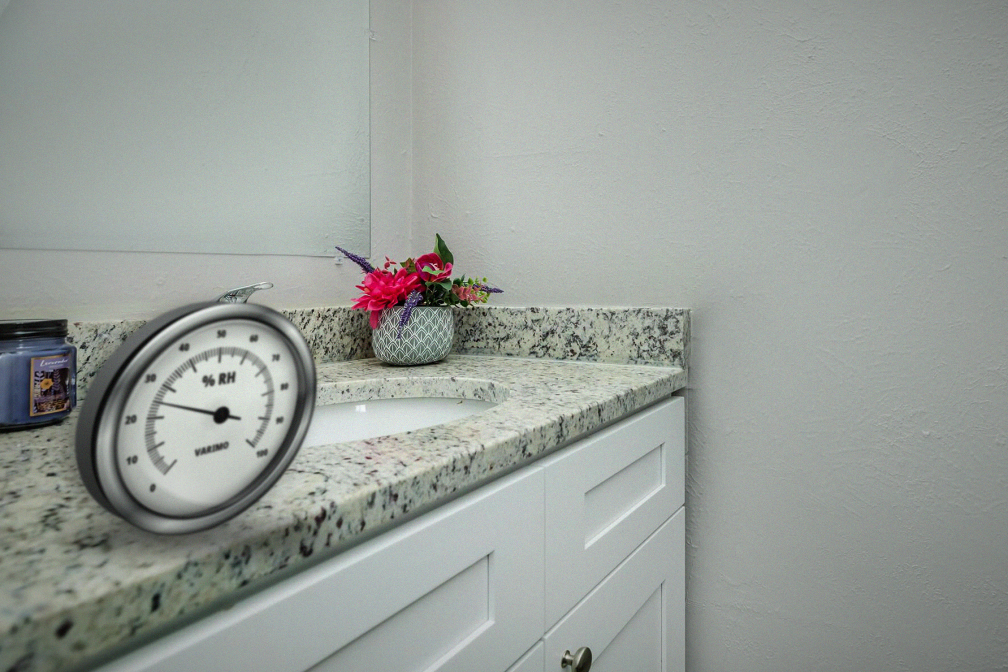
25%
